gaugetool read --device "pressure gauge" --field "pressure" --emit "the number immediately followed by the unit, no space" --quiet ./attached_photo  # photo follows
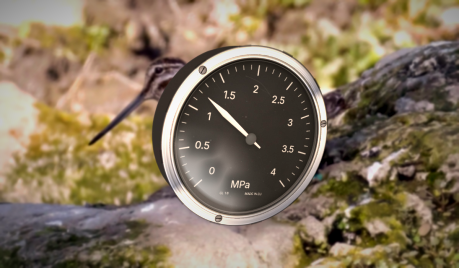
1.2MPa
